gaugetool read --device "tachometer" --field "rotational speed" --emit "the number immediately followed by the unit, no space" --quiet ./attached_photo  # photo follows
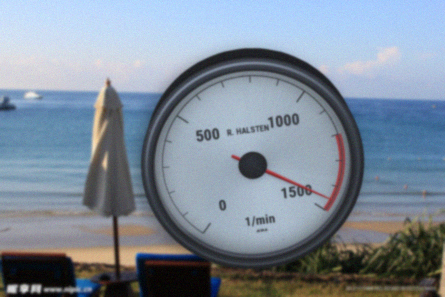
1450rpm
